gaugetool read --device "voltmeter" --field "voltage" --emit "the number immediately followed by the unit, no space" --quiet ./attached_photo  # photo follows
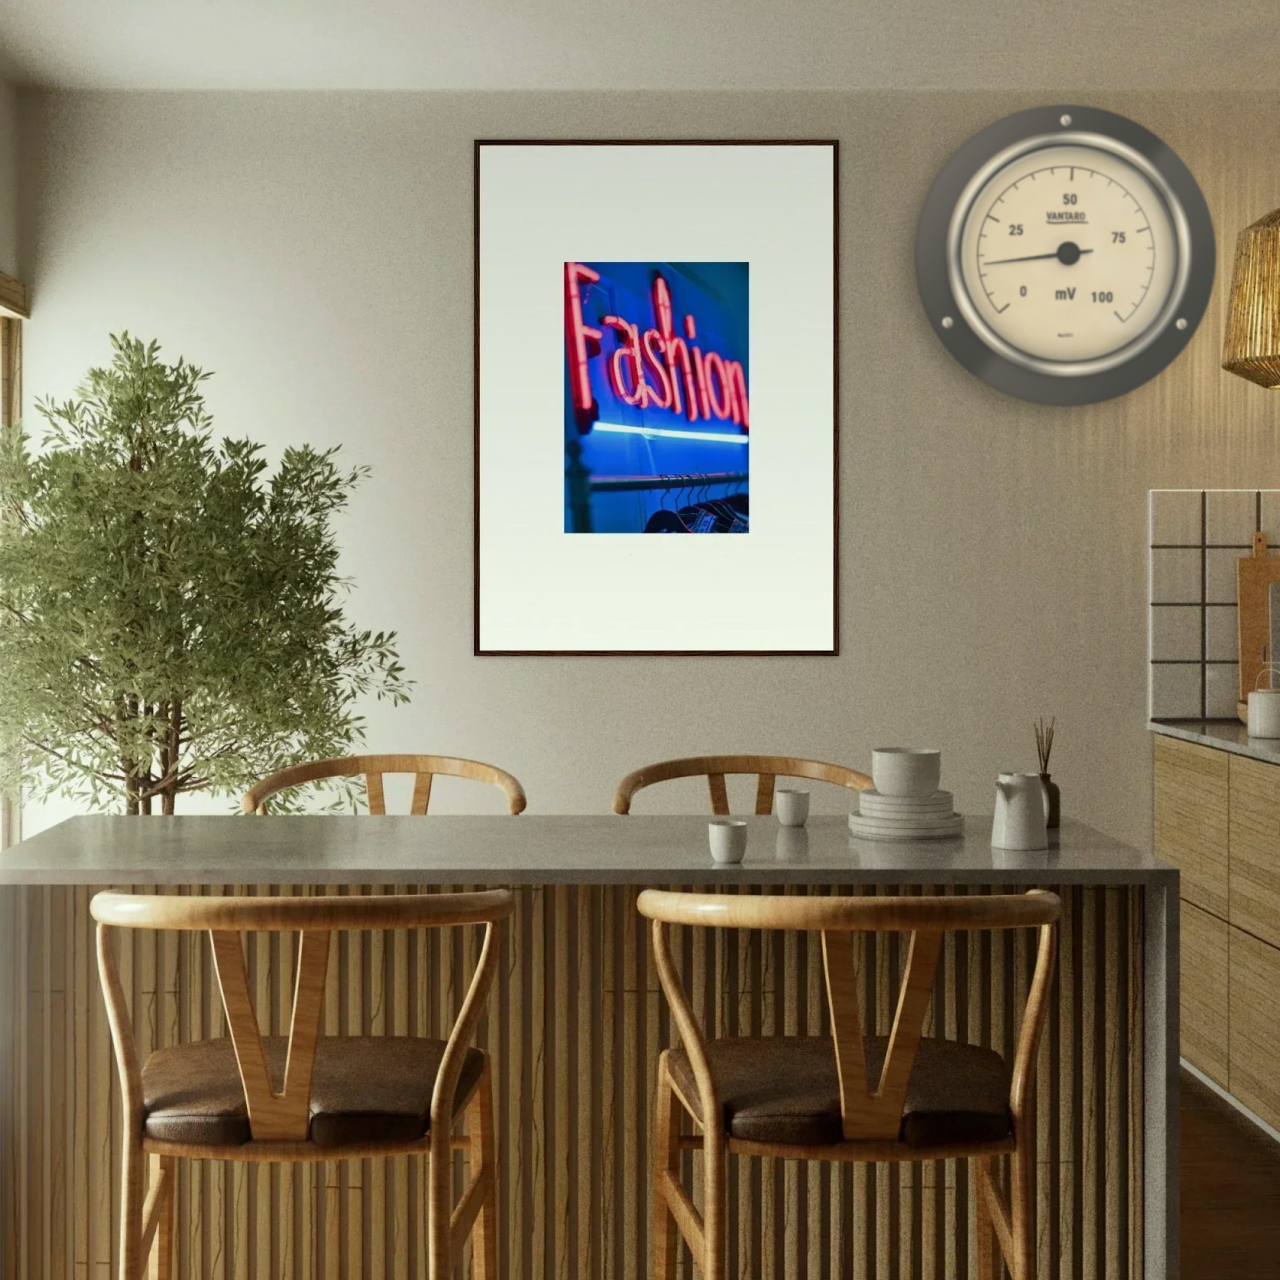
12.5mV
